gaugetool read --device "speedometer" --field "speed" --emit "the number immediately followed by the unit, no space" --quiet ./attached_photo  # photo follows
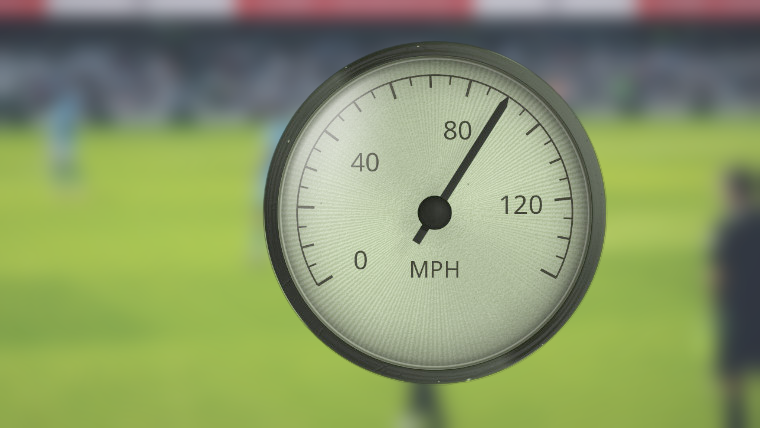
90mph
